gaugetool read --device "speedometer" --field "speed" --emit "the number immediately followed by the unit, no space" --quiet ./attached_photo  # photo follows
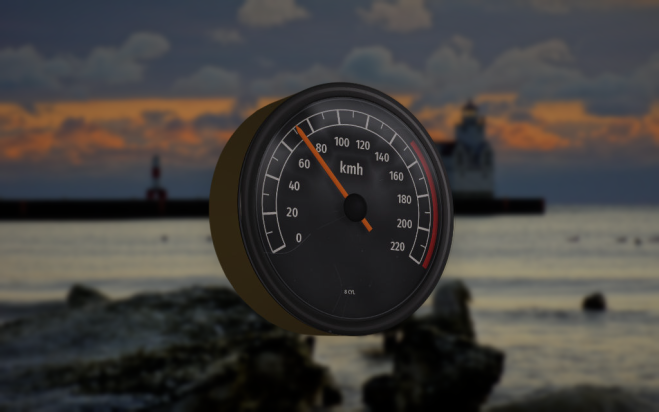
70km/h
